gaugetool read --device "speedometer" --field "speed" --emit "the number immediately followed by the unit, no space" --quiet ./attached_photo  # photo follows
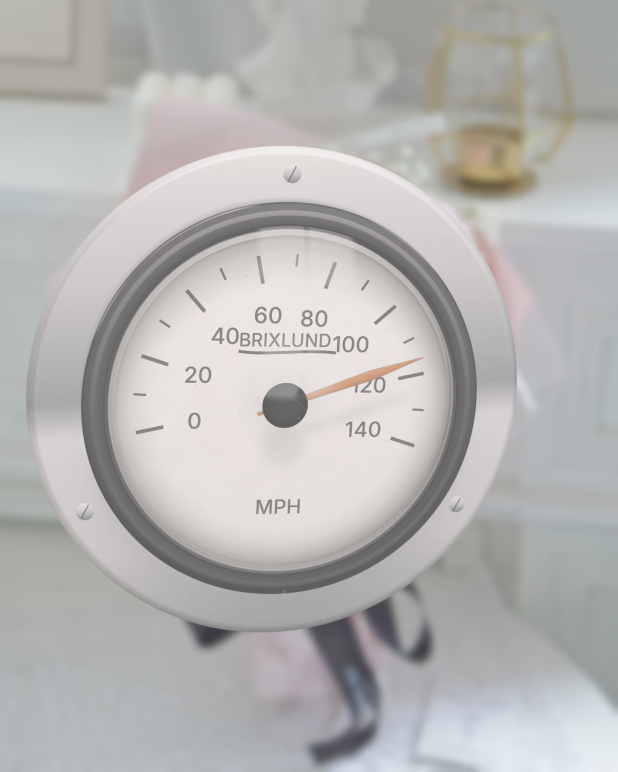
115mph
